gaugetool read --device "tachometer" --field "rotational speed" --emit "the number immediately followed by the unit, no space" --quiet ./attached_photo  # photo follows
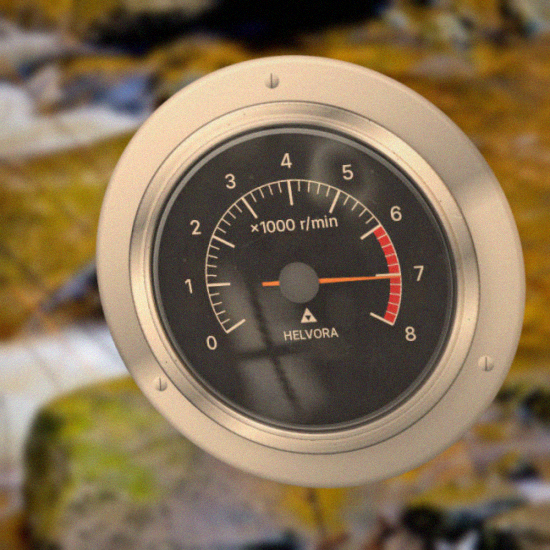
7000rpm
